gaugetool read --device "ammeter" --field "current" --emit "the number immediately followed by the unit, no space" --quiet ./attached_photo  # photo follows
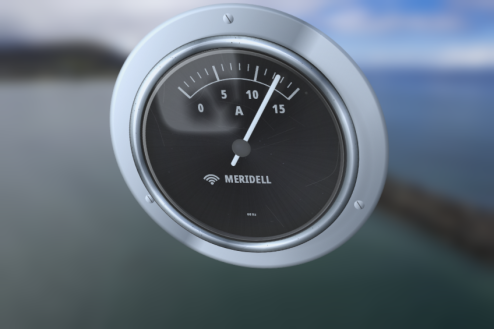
12.5A
